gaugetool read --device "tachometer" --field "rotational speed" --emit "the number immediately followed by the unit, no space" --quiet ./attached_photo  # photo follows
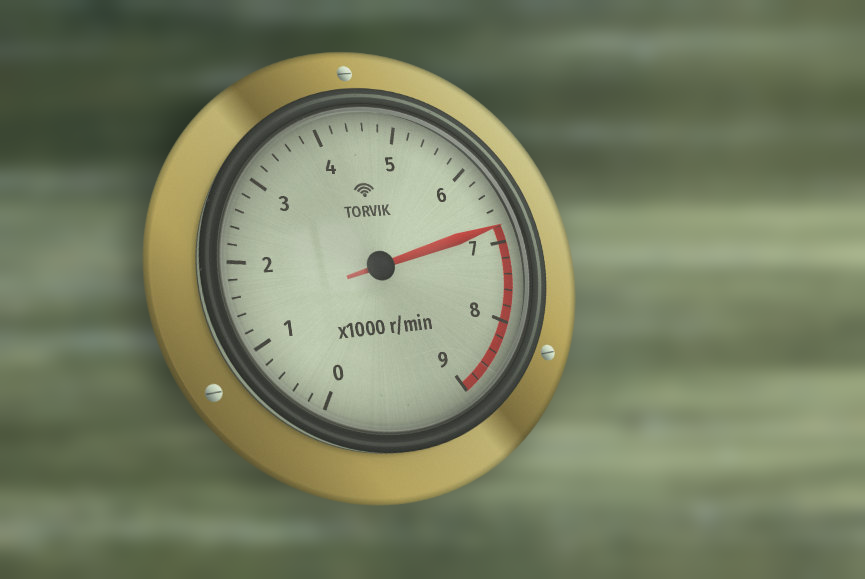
6800rpm
